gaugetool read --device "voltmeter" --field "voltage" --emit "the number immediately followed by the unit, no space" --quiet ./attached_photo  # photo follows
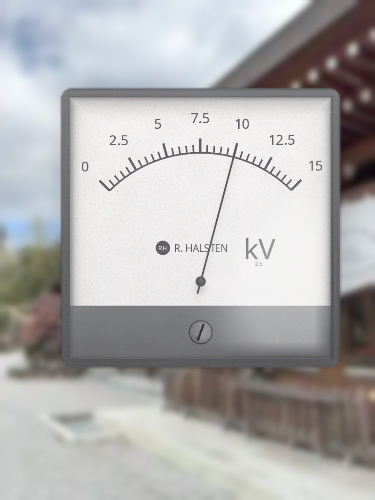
10kV
